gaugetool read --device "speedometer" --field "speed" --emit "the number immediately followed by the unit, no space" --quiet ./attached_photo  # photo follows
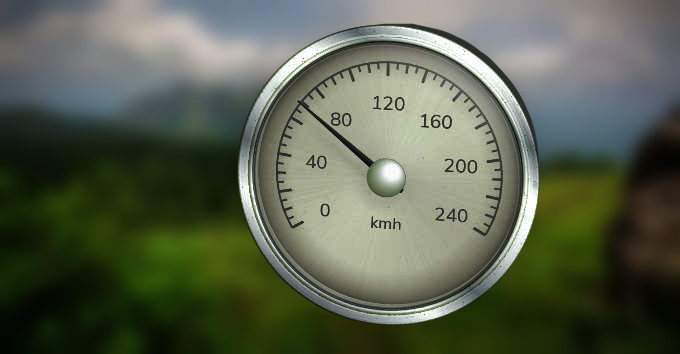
70km/h
